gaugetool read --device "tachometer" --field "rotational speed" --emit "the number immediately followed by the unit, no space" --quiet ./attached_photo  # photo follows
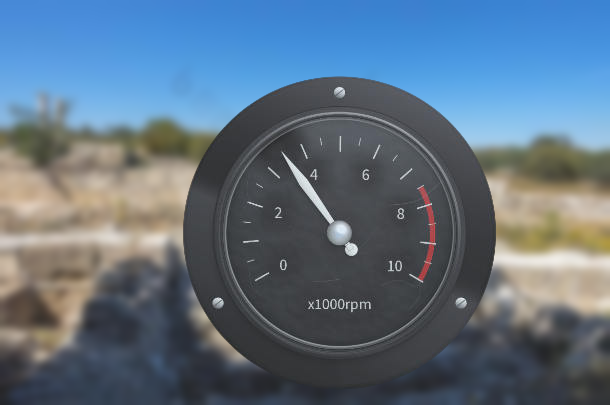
3500rpm
